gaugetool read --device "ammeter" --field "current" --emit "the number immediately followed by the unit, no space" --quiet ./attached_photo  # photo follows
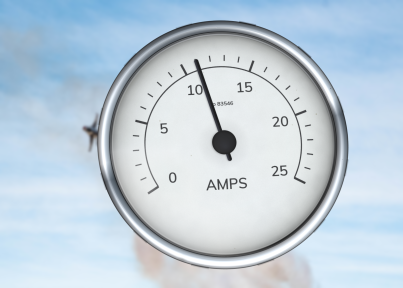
11A
